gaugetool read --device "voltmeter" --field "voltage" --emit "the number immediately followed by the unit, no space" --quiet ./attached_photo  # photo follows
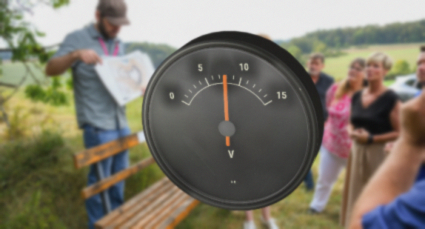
8V
